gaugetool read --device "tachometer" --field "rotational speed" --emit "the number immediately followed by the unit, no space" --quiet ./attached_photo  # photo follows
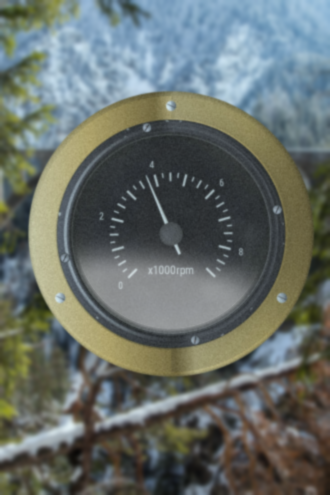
3750rpm
